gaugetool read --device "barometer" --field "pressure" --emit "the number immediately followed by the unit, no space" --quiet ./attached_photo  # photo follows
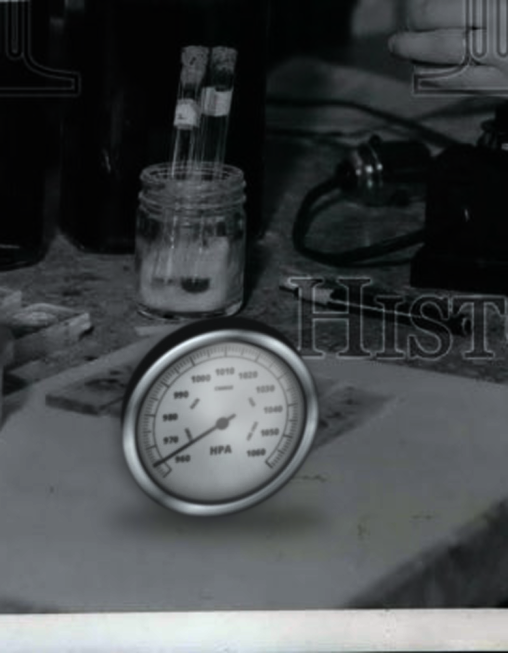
965hPa
